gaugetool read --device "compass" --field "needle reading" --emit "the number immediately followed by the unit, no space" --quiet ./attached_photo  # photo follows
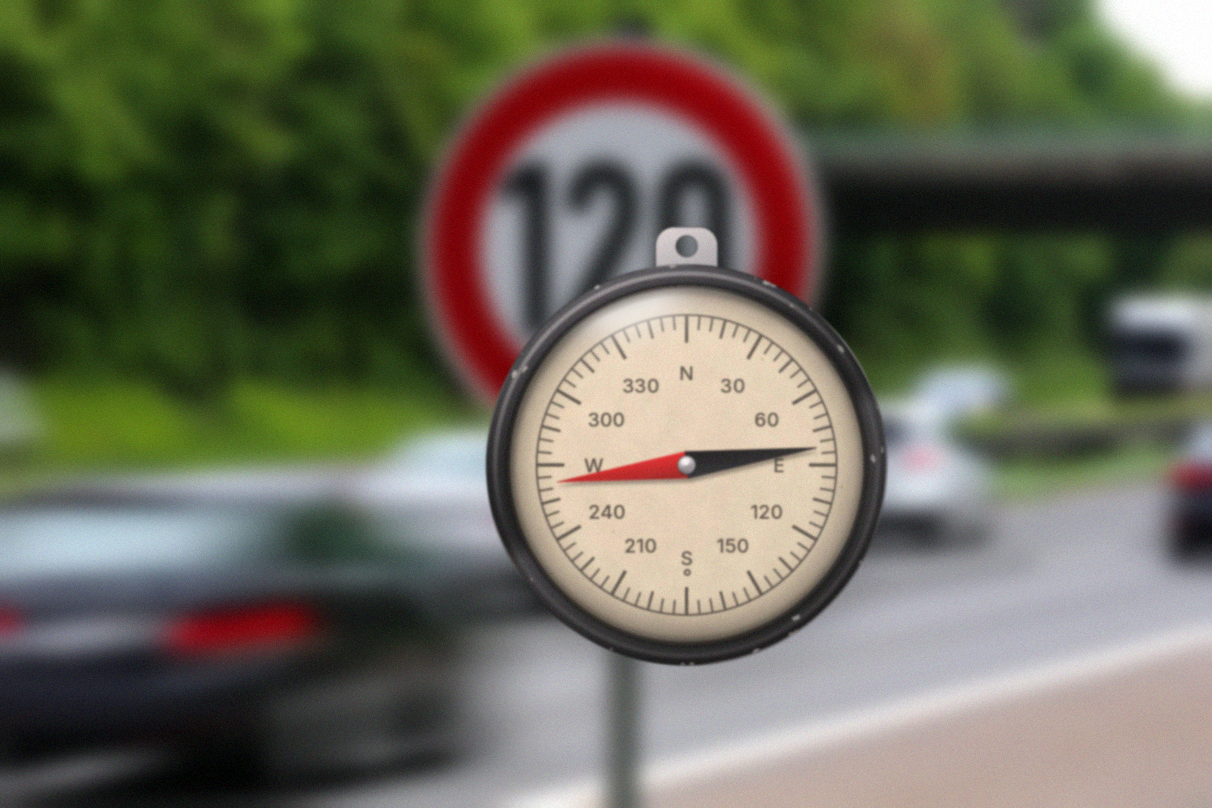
262.5°
